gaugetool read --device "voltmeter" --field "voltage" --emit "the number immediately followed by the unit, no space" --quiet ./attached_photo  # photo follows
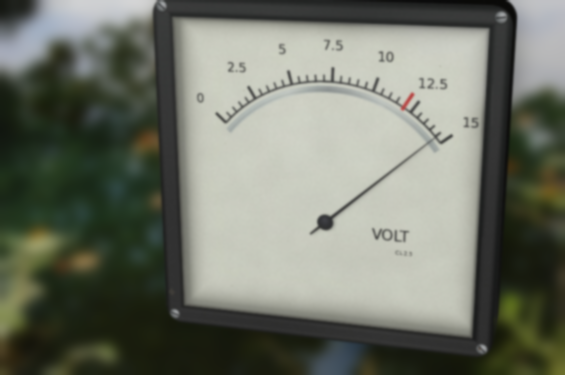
14.5V
